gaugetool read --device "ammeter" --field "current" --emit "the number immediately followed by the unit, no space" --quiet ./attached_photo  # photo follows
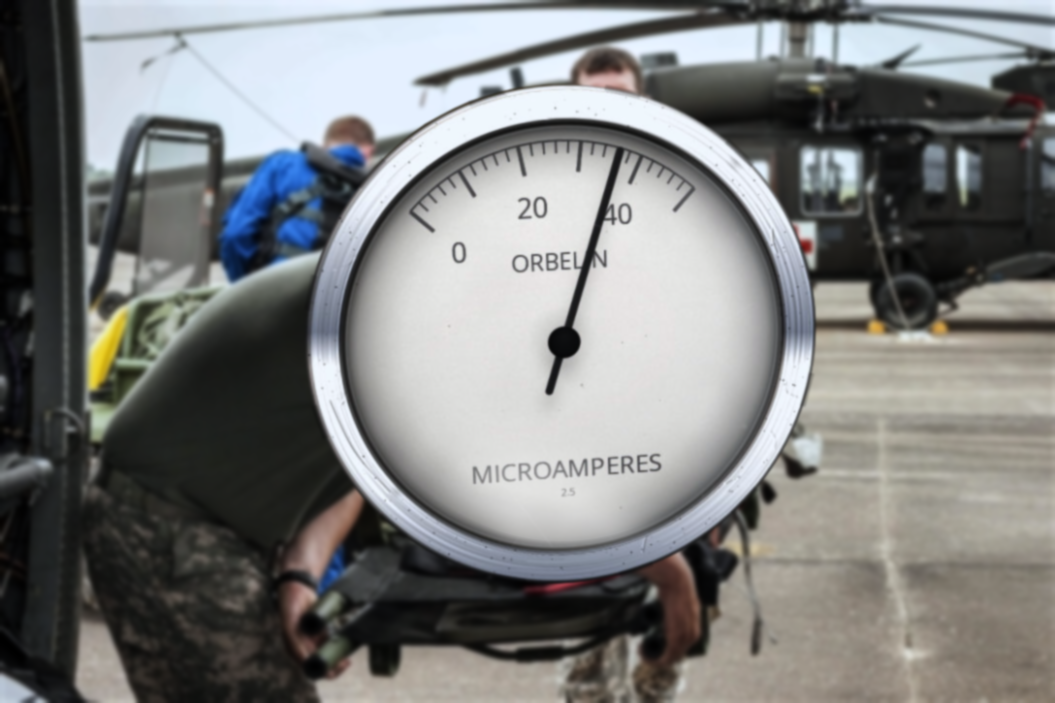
36µA
